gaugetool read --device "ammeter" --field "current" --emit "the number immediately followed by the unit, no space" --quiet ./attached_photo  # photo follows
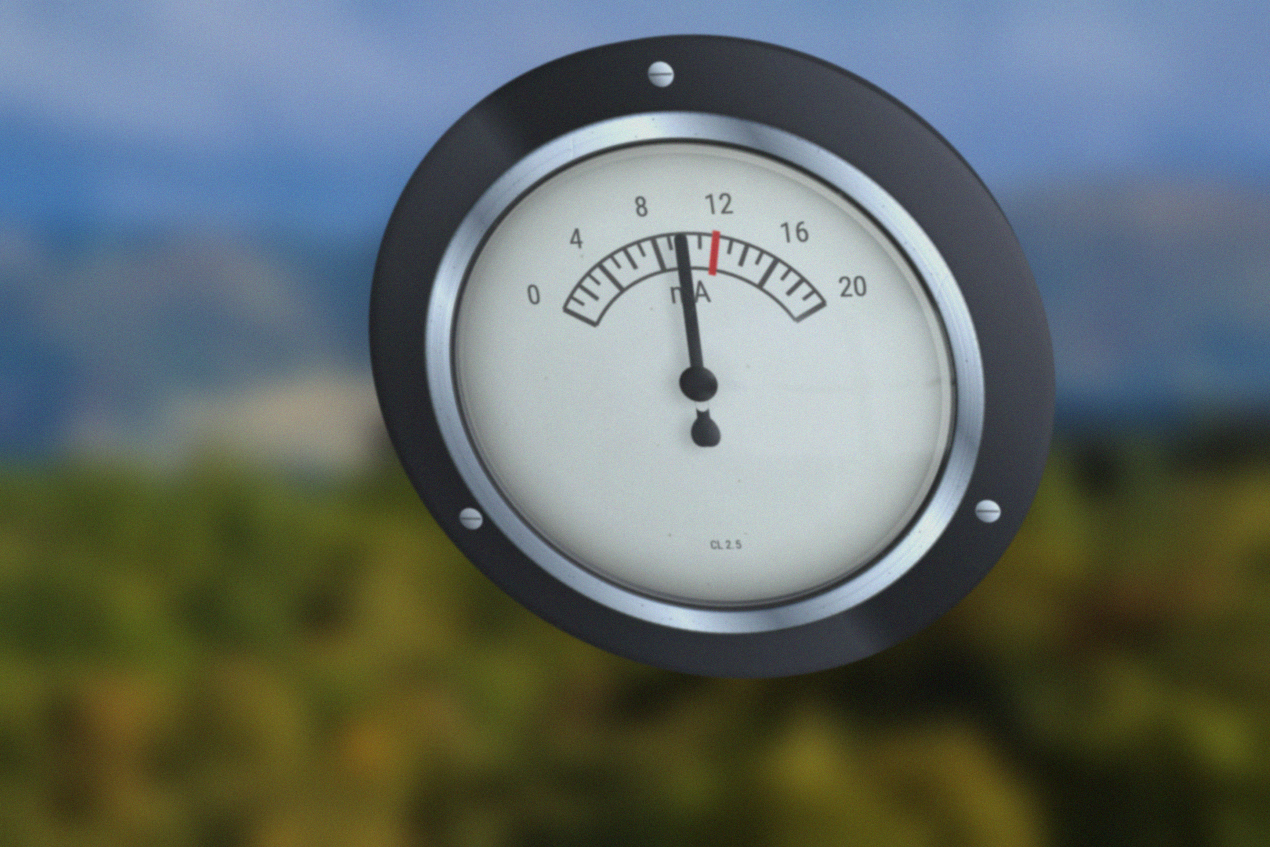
10mA
